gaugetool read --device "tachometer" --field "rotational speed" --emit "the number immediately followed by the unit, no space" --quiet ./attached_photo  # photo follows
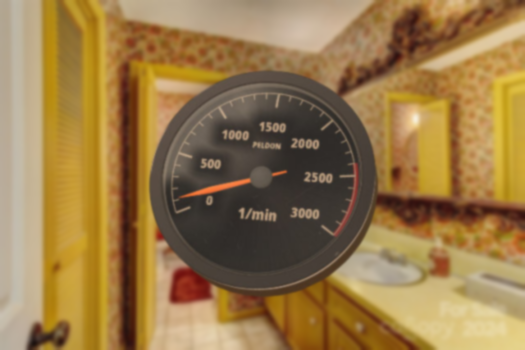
100rpm
